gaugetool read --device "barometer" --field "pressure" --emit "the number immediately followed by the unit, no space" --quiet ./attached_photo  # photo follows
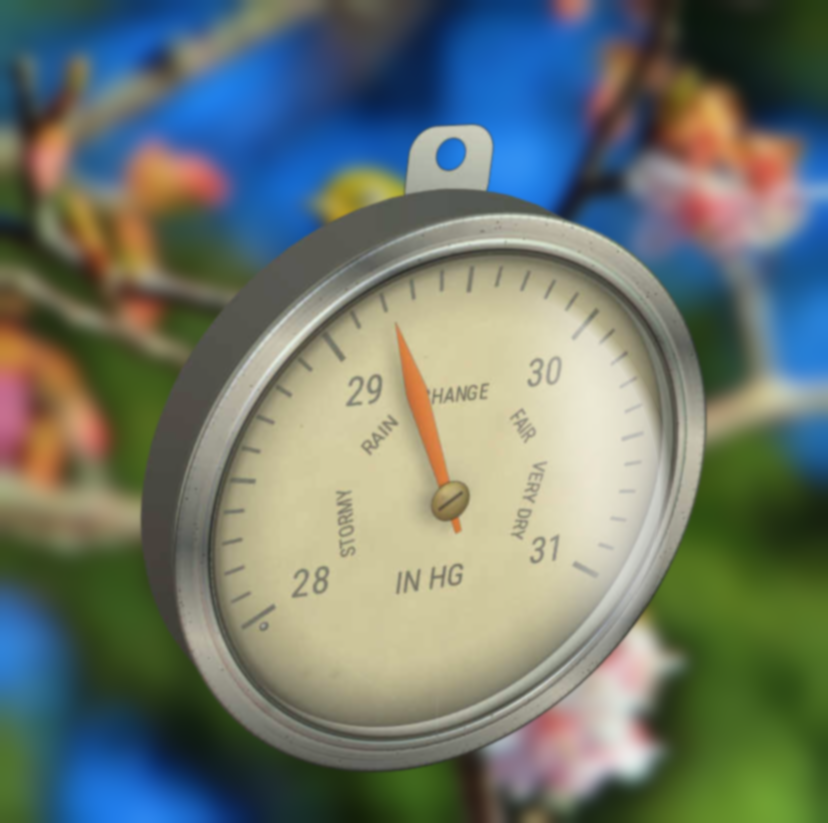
29.2inHg
